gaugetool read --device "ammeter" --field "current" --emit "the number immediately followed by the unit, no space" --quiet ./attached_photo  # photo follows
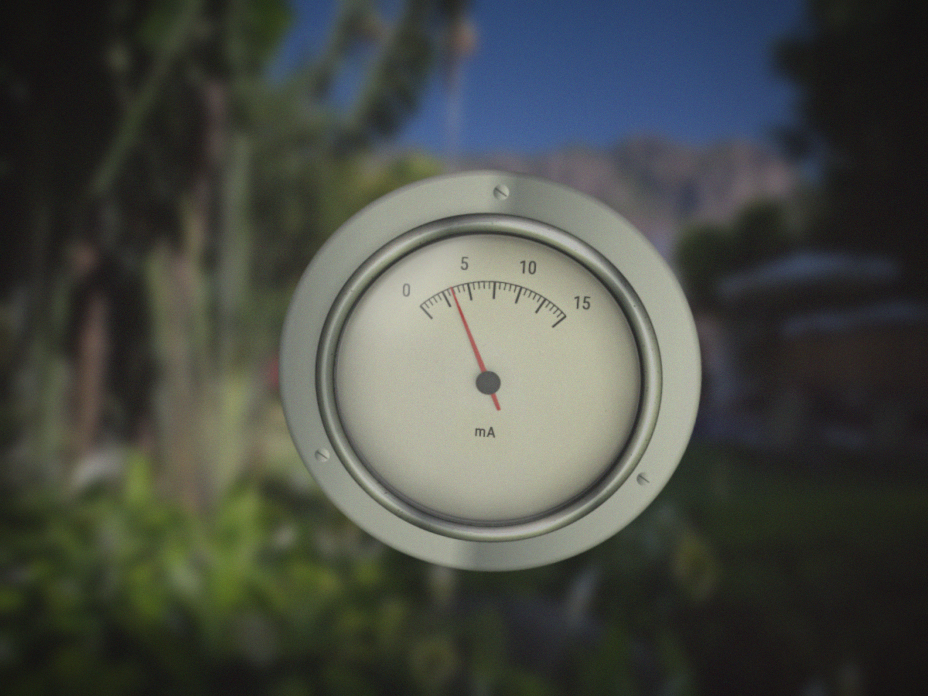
3.5mA
